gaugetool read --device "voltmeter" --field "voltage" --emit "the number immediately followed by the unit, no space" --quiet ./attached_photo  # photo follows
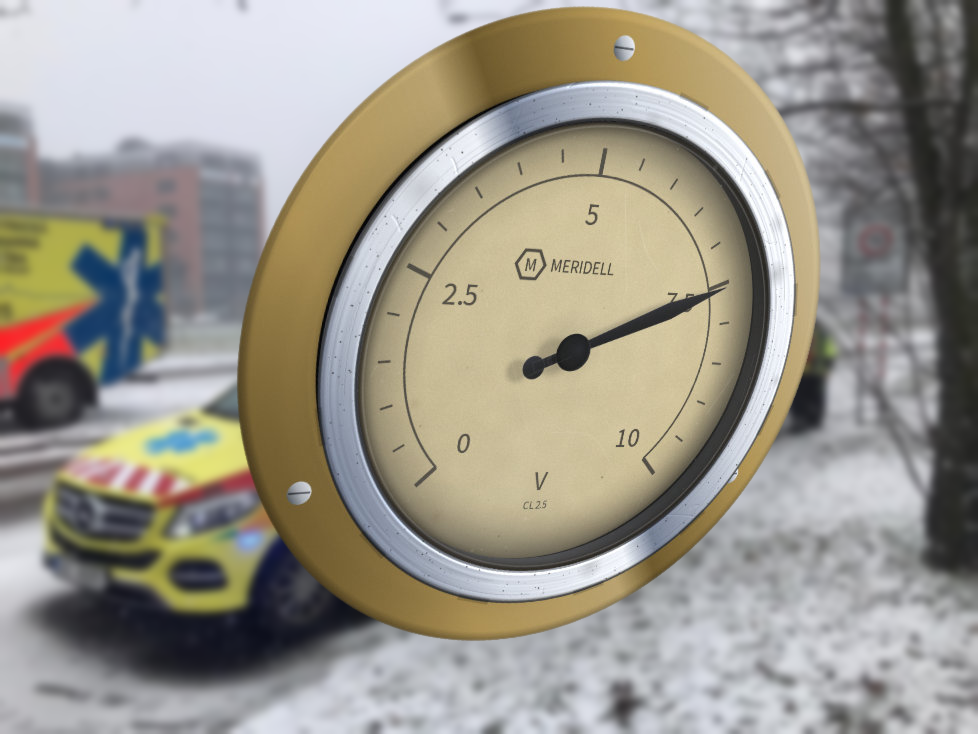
7.5V
